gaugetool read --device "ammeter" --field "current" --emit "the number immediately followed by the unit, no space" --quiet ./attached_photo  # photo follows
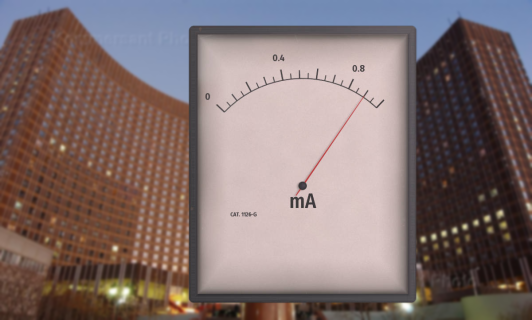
0.9mA
